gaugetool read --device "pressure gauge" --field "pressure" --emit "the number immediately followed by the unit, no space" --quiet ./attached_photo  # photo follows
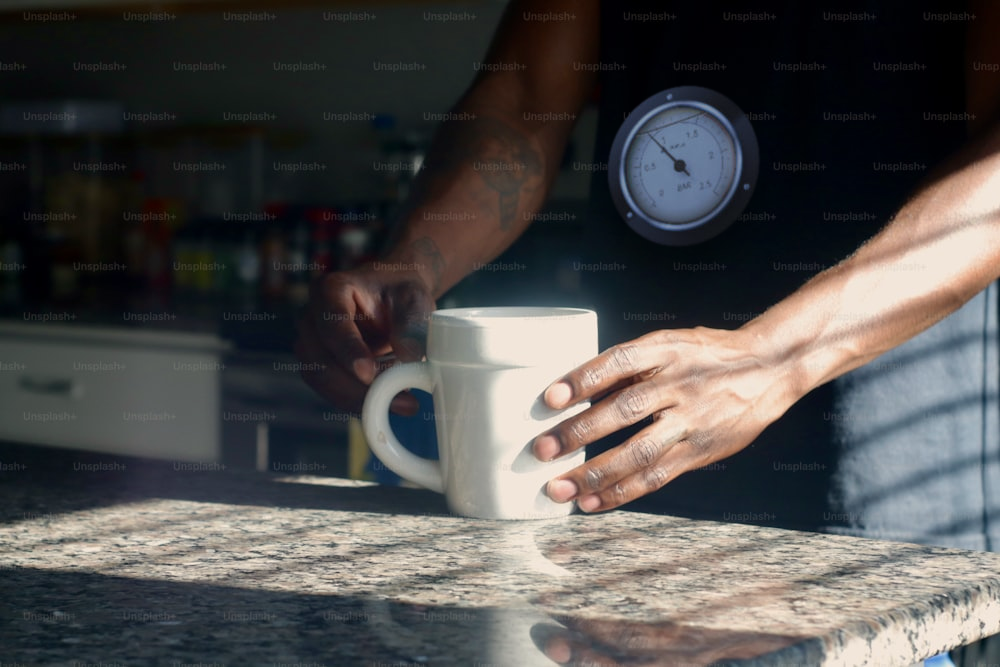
0.9bar
